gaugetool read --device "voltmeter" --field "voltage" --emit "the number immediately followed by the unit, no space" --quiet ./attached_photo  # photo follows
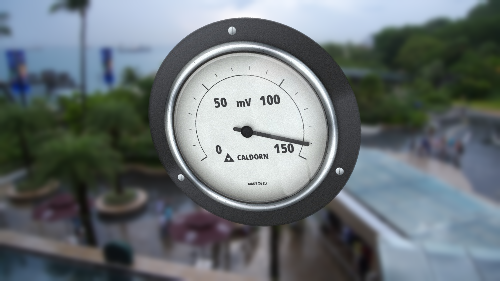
140mV
